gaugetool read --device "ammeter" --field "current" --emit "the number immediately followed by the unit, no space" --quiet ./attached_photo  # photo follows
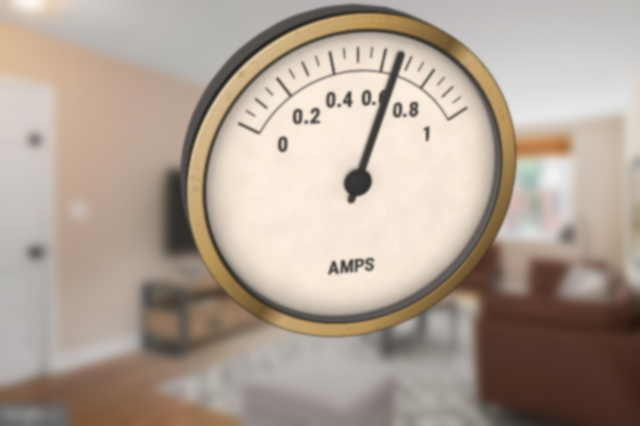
0.65A
